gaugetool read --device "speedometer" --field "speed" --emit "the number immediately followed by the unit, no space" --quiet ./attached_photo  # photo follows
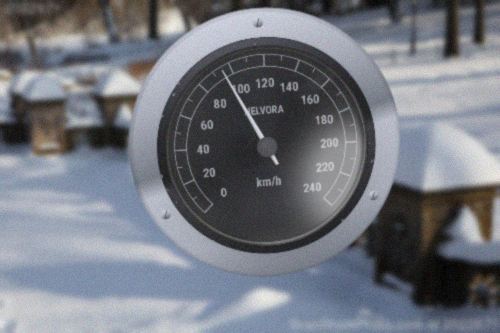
95km/h
